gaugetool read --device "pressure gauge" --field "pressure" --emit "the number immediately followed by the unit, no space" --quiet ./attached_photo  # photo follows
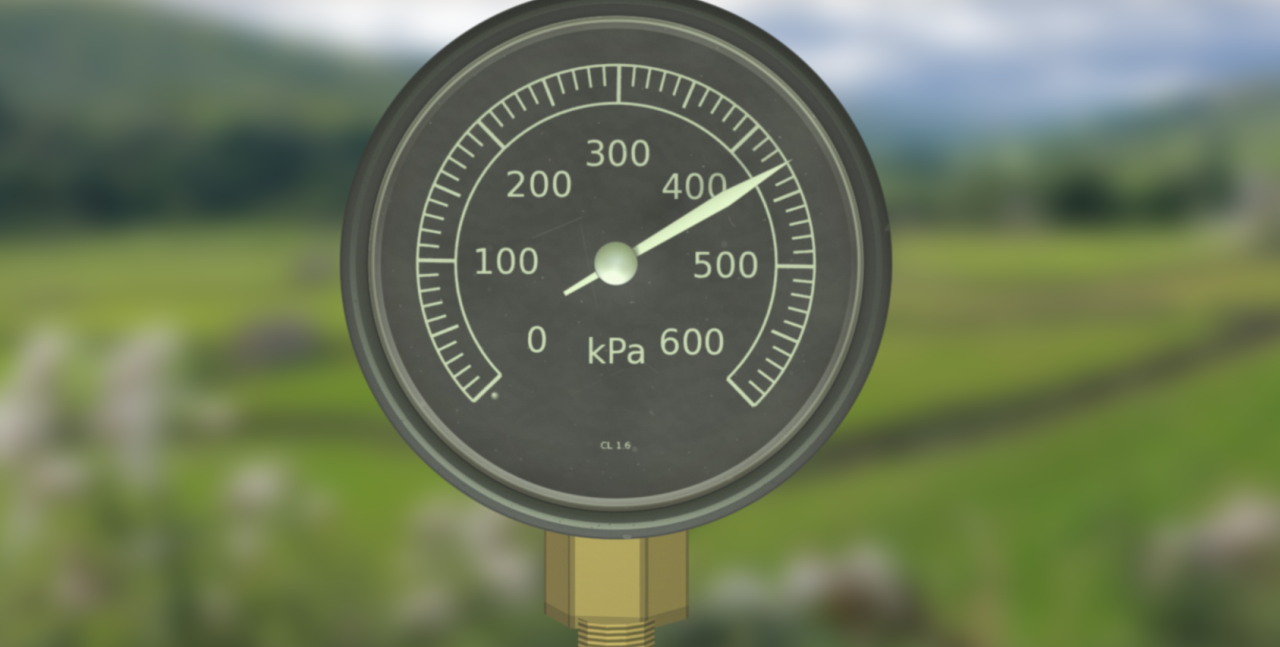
430kPa
